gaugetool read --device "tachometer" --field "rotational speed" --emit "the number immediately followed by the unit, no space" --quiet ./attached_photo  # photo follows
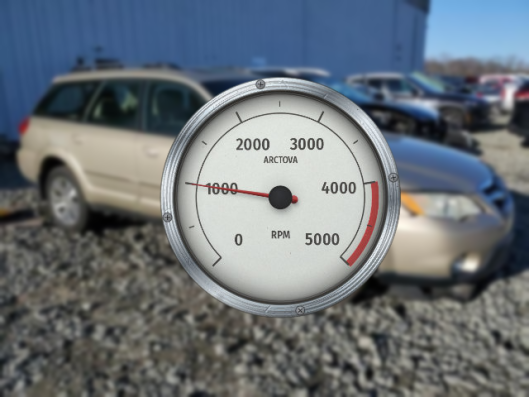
1000rpm
